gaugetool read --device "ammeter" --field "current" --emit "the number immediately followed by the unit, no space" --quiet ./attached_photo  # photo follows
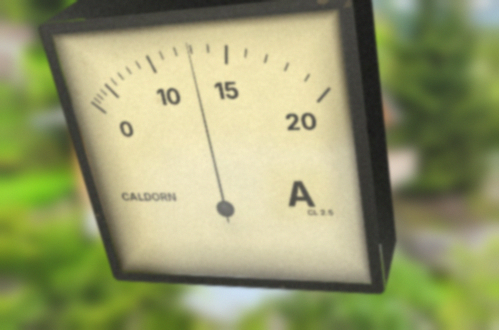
13A
